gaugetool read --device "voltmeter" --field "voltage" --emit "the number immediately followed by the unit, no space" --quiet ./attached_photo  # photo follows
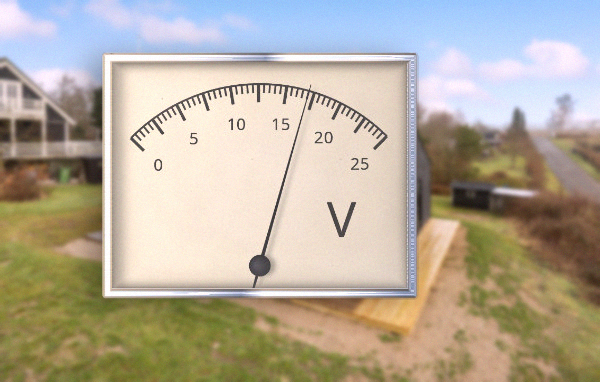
17V
